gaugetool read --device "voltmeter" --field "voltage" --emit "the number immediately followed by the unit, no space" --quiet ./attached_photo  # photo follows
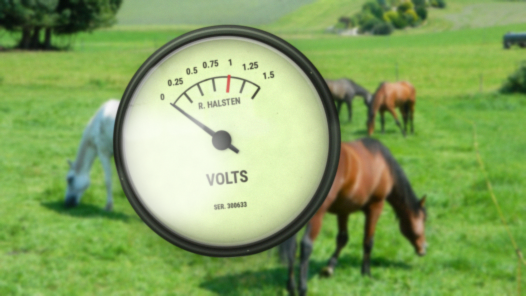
0V
